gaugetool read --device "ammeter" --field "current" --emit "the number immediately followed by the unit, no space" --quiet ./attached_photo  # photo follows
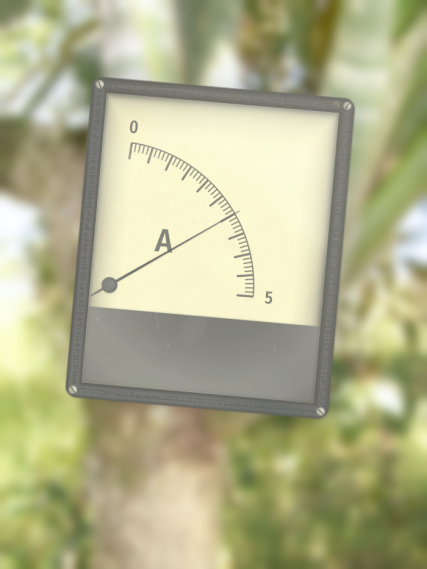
3A
